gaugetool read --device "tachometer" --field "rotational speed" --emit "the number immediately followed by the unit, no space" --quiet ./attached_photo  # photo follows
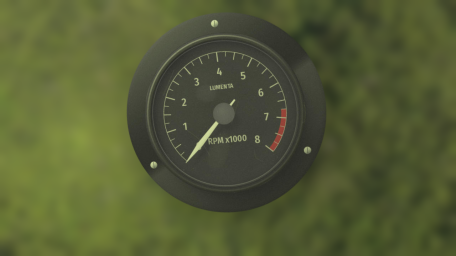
0rpm
